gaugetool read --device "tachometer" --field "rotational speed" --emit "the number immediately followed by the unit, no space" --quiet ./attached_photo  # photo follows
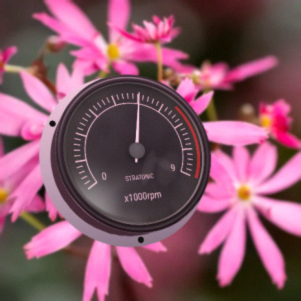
5000rpm
